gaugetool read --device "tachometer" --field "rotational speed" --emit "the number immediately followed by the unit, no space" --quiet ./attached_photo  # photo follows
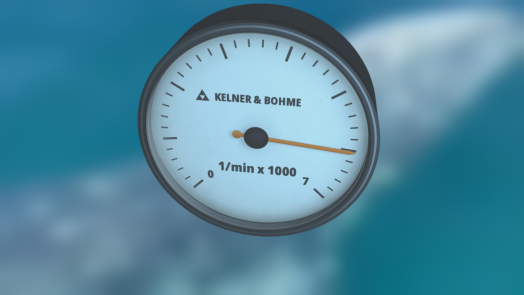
6000rpm
